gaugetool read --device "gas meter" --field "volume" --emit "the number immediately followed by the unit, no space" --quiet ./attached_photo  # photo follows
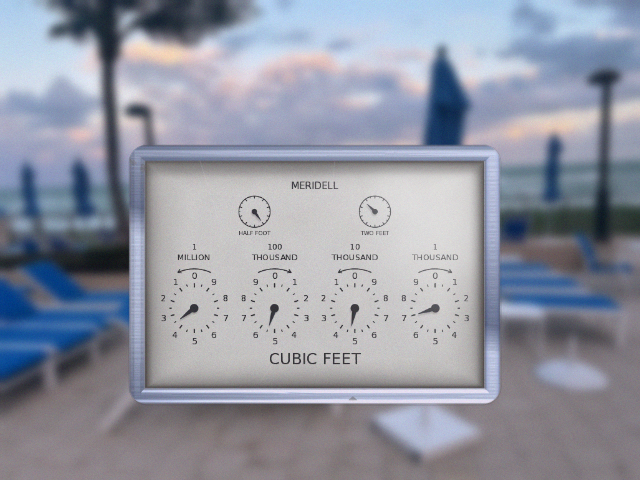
354700ft³
